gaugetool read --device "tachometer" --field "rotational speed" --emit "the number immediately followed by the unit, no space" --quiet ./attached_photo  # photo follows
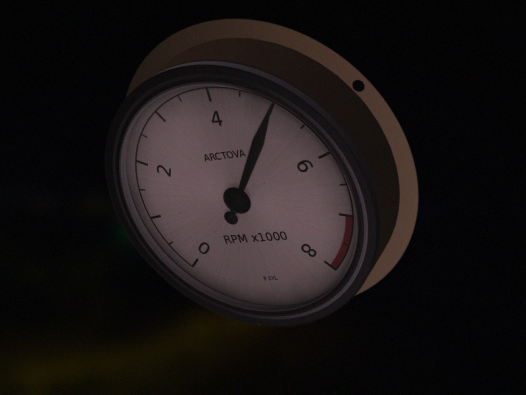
5000rpm
